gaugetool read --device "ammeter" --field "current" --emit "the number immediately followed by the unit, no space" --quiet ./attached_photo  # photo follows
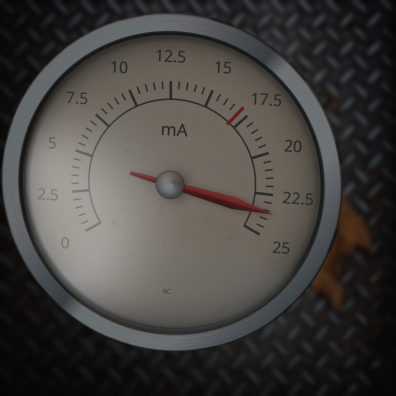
23.5mA
